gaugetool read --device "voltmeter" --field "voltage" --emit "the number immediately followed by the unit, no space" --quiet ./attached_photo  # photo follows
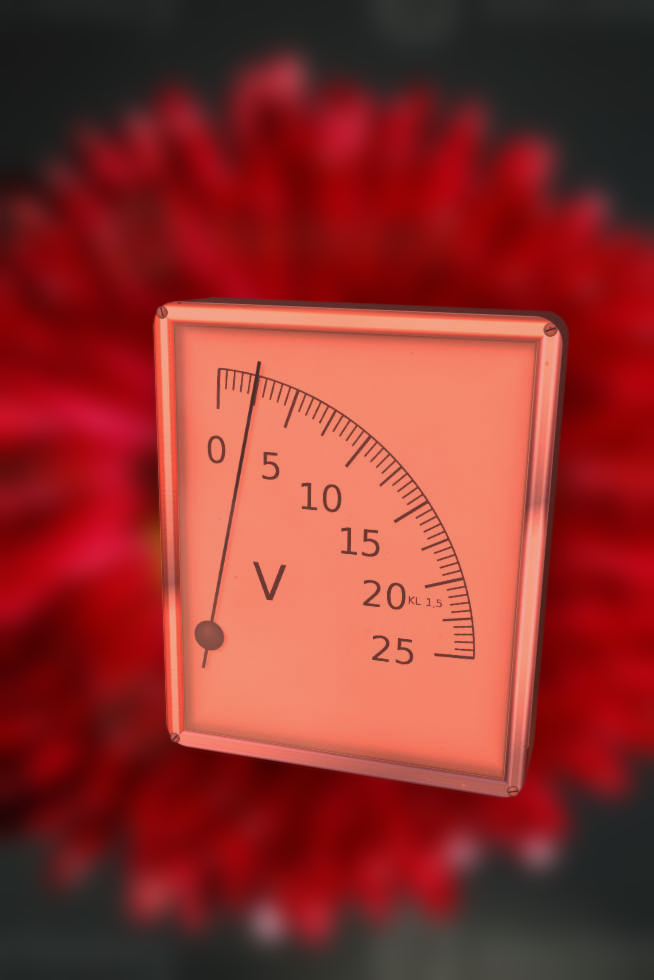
2.5V
